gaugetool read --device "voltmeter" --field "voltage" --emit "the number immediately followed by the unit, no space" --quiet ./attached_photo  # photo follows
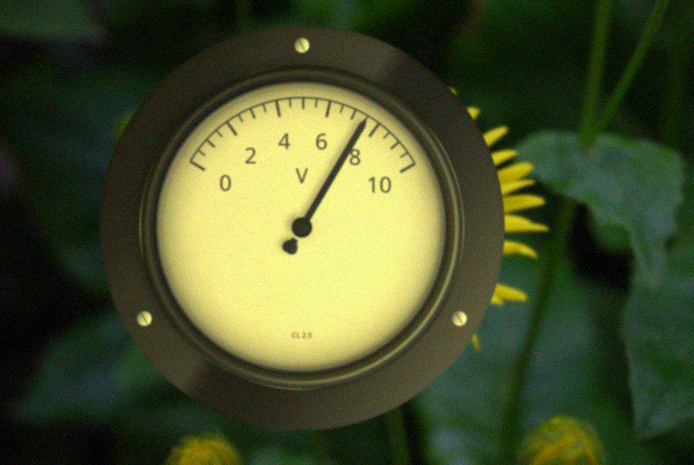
7.5V
